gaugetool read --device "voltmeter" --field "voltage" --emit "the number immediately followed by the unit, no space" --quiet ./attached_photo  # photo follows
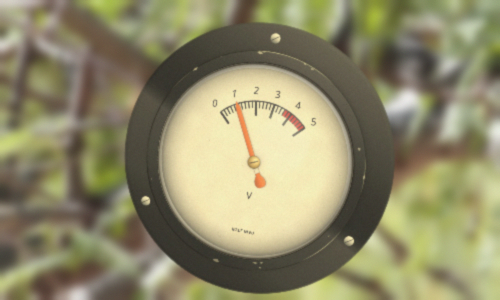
1V
